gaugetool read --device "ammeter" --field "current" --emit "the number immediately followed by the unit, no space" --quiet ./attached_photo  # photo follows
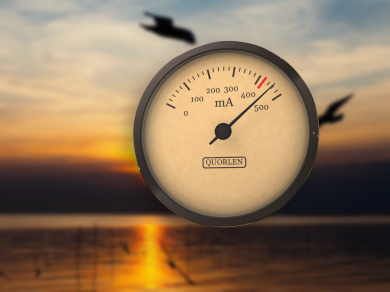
460mA
